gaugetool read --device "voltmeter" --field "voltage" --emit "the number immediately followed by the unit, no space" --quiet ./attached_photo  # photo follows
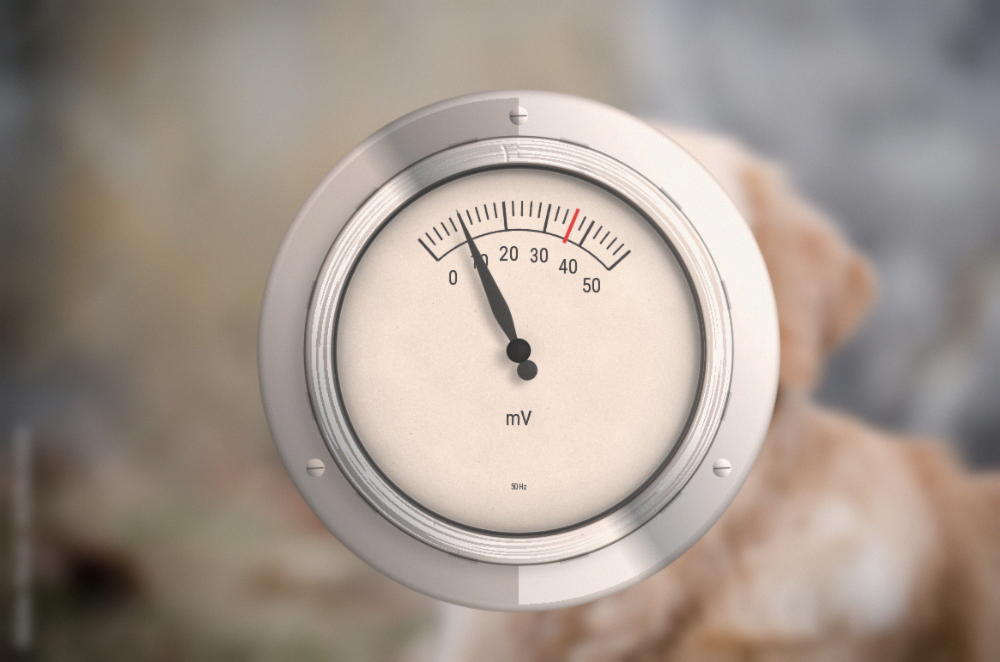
10mV
